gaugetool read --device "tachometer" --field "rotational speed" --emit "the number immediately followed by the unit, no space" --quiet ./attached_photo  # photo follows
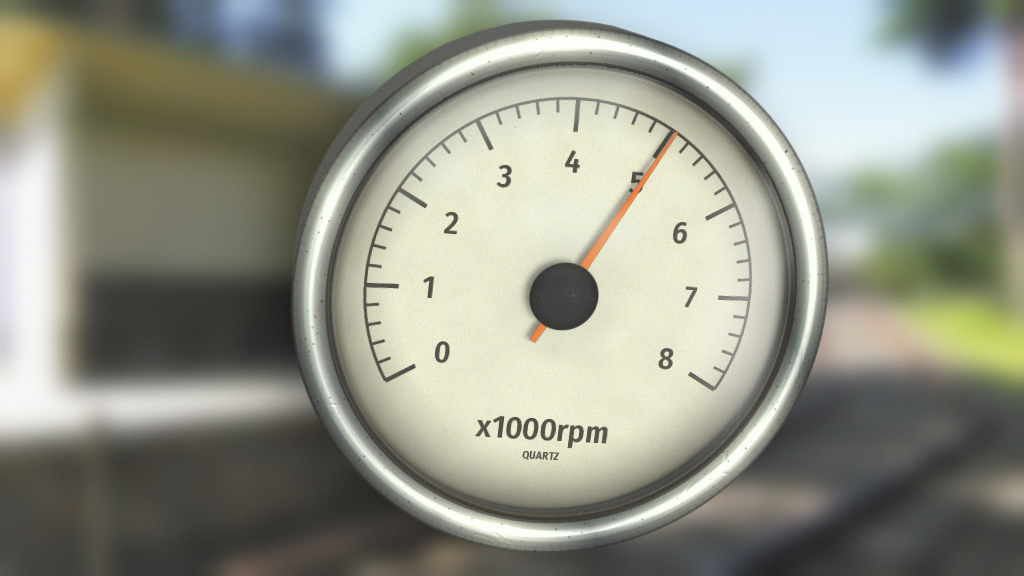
5000rpm
